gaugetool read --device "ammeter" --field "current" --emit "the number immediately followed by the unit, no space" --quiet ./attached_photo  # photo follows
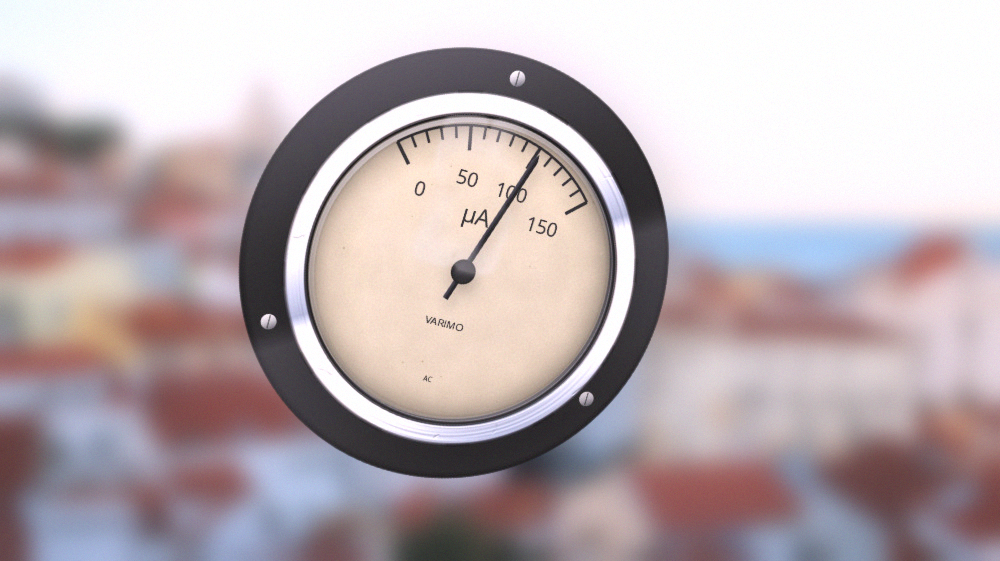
100µA
